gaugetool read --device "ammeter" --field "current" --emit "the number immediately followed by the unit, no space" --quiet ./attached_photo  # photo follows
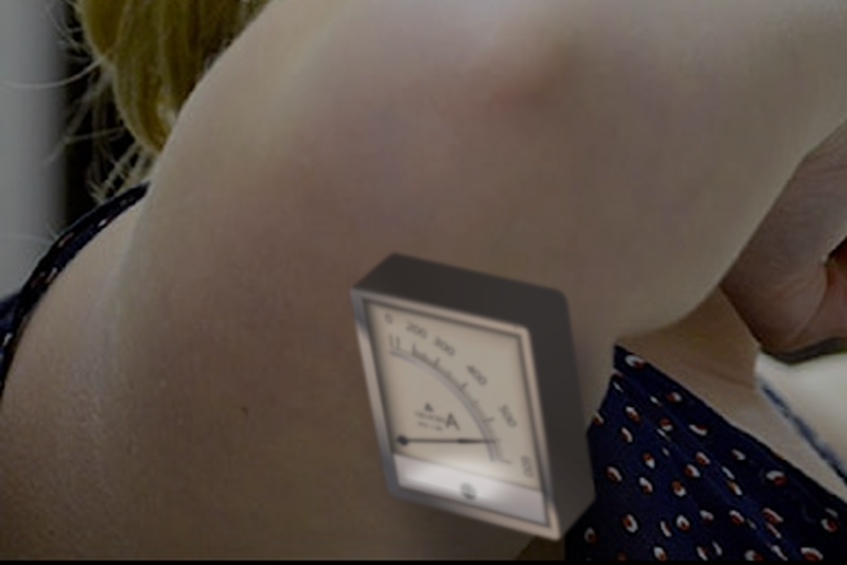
550A
